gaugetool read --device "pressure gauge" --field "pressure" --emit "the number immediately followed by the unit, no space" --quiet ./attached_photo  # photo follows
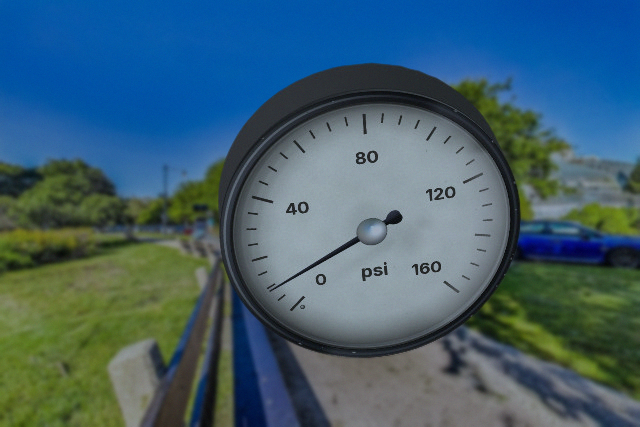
10psi
